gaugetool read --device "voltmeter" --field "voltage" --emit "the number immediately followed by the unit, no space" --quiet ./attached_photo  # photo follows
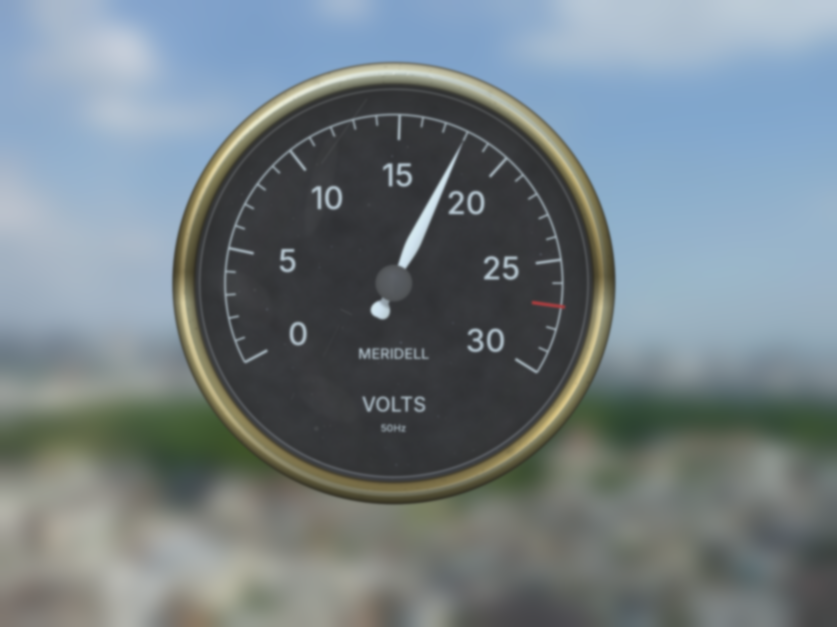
18V
